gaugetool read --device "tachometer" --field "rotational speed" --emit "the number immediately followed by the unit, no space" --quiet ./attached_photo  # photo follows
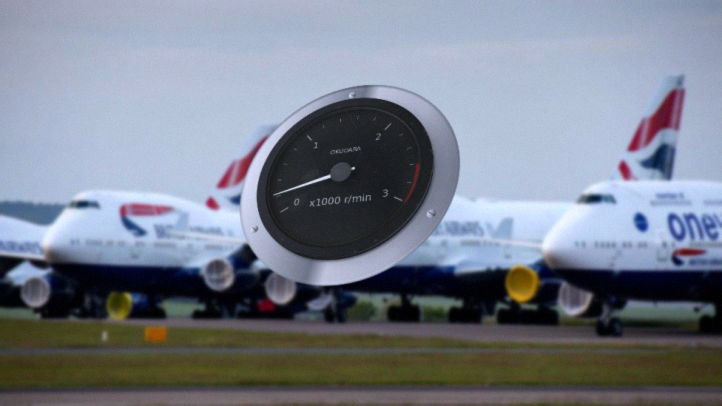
200rpm
